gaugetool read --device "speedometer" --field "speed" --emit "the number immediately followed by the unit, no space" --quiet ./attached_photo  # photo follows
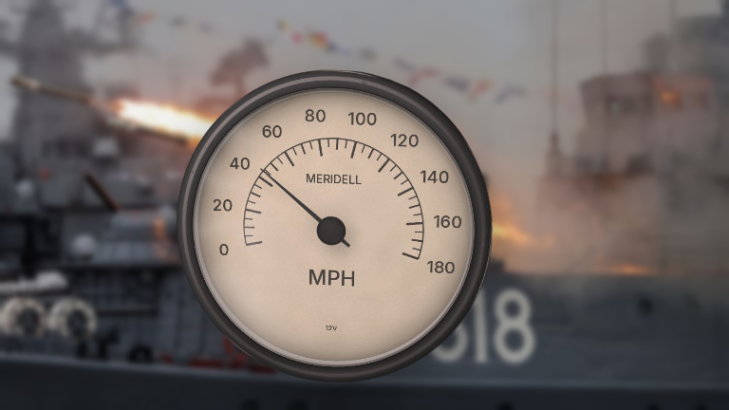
45mph
